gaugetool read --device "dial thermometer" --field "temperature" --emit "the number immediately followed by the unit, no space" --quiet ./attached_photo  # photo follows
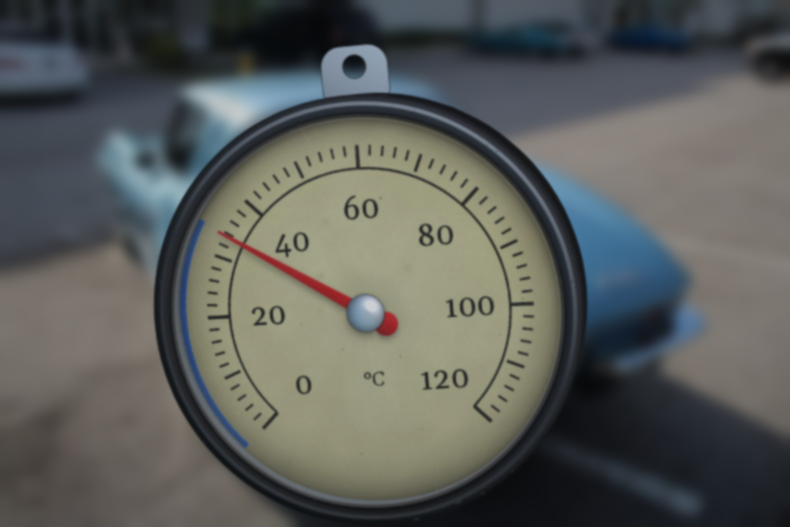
34°C
